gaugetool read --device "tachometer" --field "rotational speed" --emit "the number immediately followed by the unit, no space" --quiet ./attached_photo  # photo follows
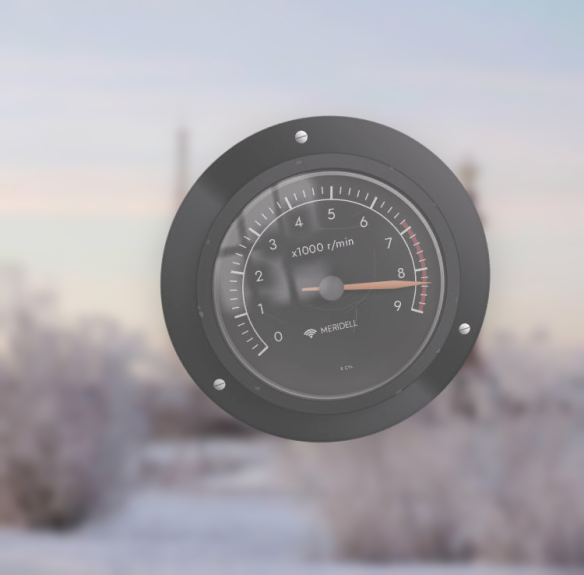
8300rpm
